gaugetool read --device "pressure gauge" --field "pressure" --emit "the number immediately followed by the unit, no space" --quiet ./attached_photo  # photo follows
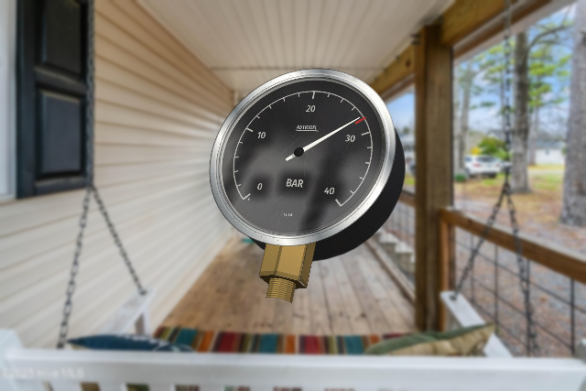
28bar
